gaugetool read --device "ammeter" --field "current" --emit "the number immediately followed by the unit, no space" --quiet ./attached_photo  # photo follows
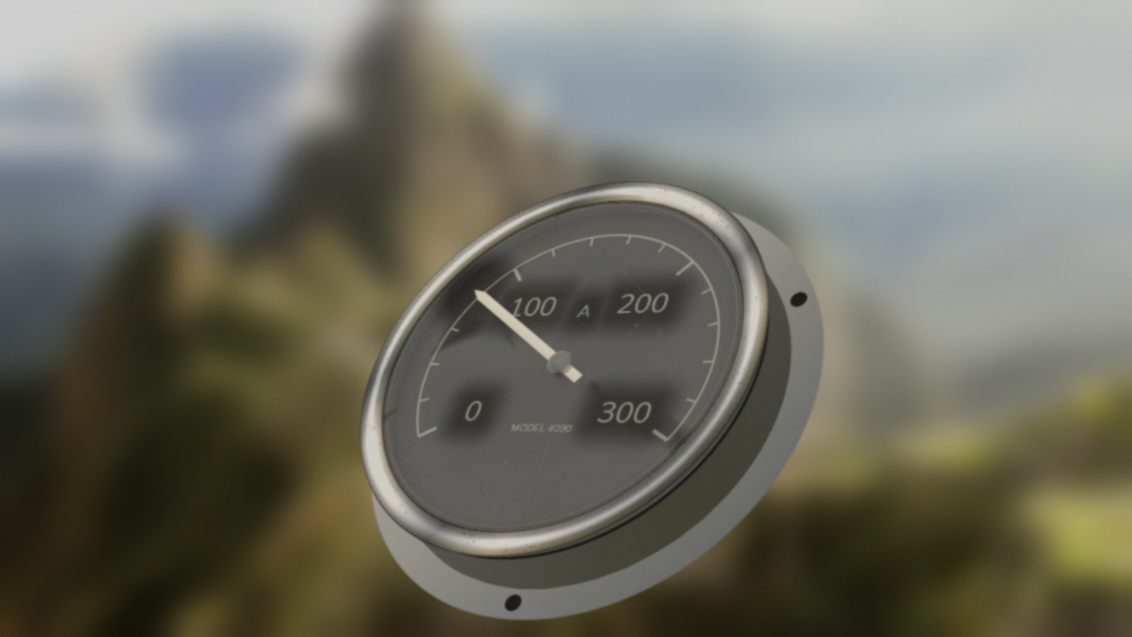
80A
